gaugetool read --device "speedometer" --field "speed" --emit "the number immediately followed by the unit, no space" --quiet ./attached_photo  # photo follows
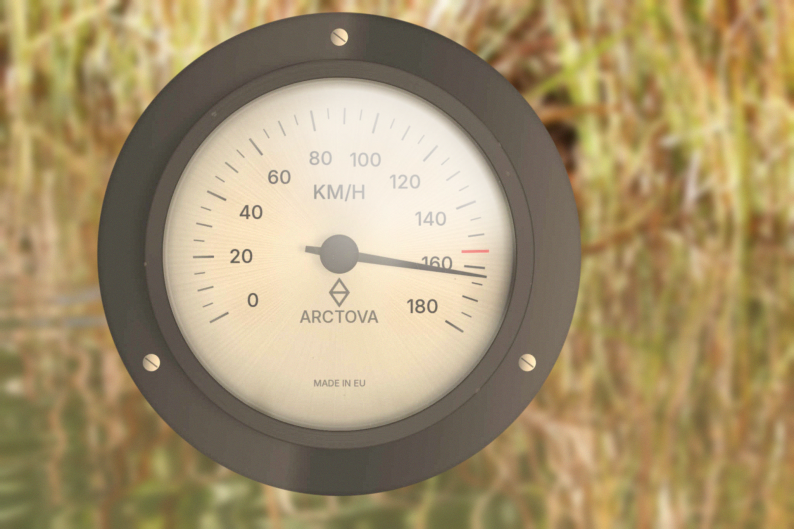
162.5km/h
